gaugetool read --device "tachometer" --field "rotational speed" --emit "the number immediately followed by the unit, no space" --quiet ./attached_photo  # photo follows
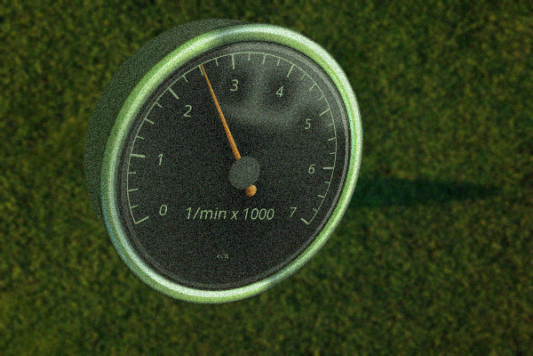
2500rpm
